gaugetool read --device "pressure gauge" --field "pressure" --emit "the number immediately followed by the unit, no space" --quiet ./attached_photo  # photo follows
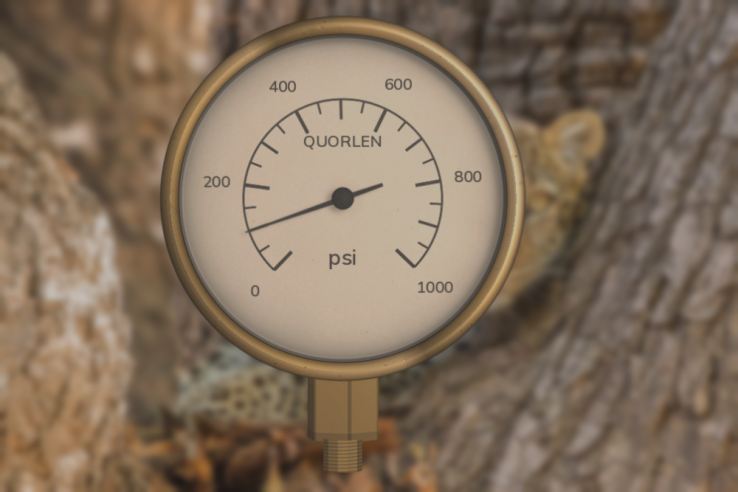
100psi
